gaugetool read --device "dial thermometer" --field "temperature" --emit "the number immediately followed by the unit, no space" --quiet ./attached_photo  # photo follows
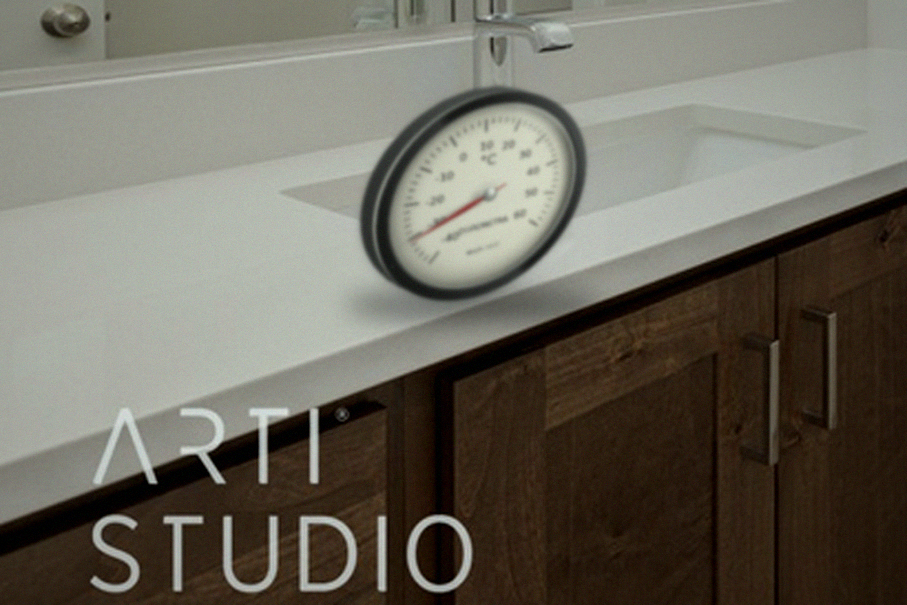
-30°C
